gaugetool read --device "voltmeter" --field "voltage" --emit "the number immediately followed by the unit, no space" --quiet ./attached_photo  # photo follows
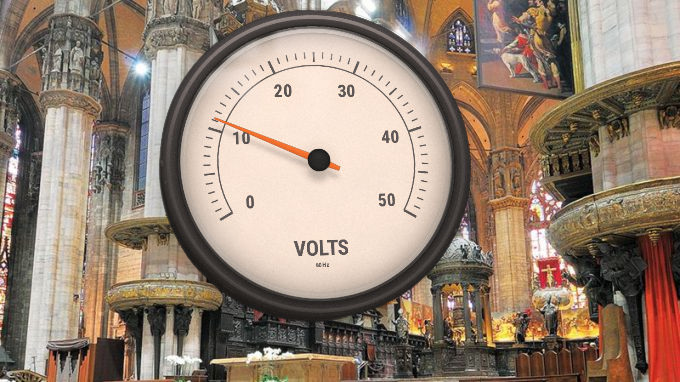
11V
